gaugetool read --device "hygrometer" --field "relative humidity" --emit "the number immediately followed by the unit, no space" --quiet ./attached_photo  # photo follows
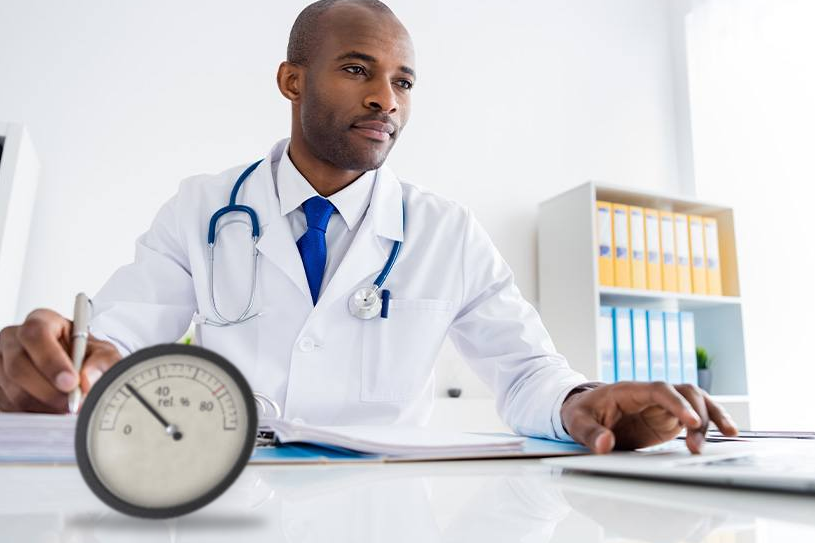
24%
